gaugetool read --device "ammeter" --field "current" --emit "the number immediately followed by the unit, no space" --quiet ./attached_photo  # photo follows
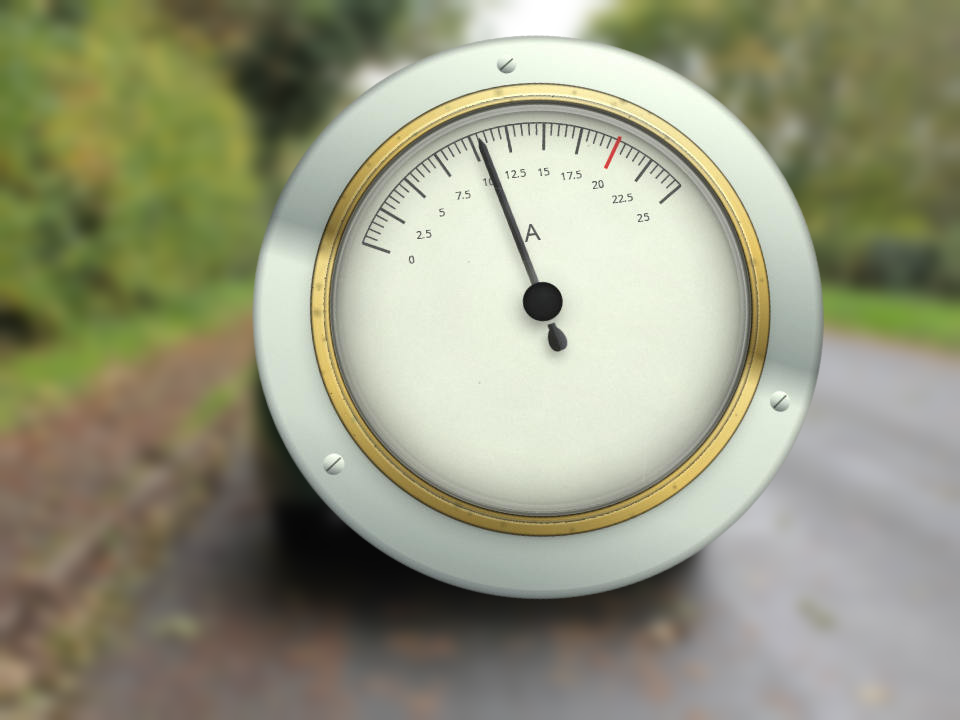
10.5A
